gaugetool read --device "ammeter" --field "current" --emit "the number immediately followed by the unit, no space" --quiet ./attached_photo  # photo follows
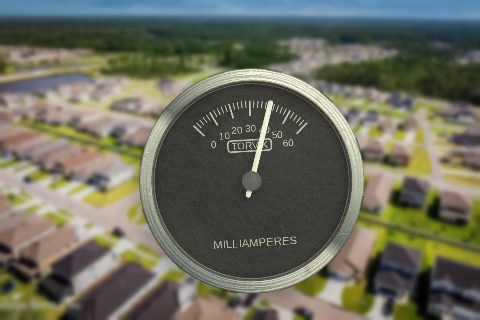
40mA
